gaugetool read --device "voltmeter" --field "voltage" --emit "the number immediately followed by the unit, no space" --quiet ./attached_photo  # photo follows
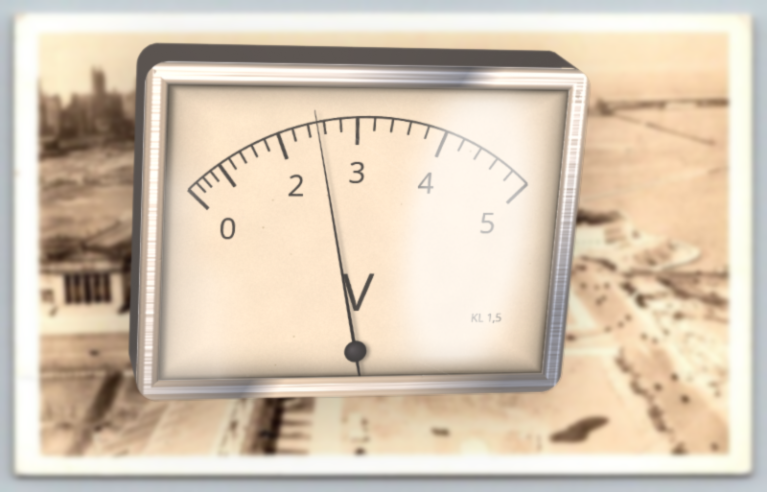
2.5V
